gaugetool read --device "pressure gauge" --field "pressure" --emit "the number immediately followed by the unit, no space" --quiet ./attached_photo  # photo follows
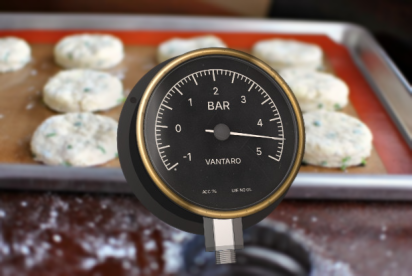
4.5bar
